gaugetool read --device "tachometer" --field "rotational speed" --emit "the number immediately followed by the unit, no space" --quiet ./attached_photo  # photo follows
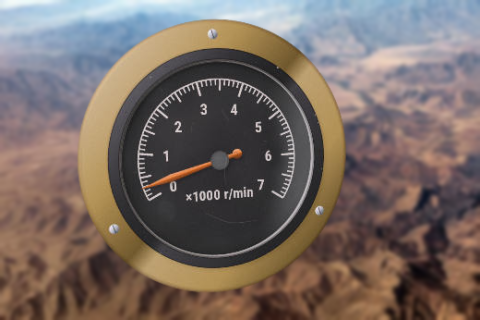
300rpm
